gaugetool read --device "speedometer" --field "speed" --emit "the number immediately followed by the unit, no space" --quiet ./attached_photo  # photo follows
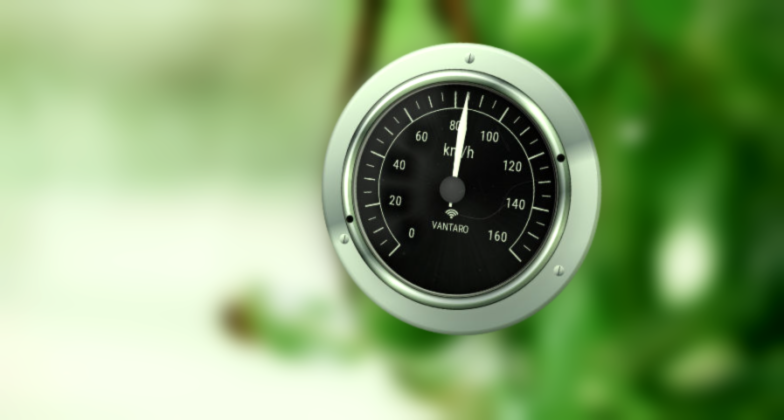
85km/h
